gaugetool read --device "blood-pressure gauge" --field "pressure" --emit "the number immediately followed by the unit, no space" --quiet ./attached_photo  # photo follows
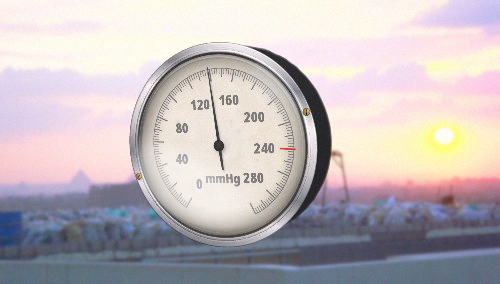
140mmHg
